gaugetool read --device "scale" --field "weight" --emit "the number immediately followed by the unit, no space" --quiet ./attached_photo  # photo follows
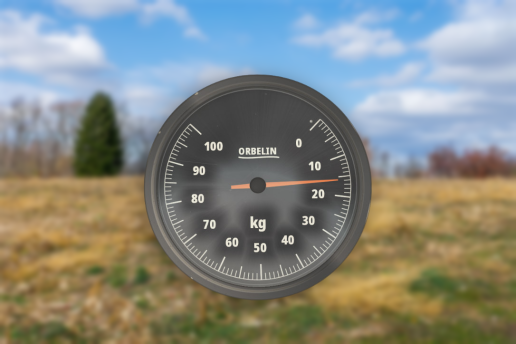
16kg
